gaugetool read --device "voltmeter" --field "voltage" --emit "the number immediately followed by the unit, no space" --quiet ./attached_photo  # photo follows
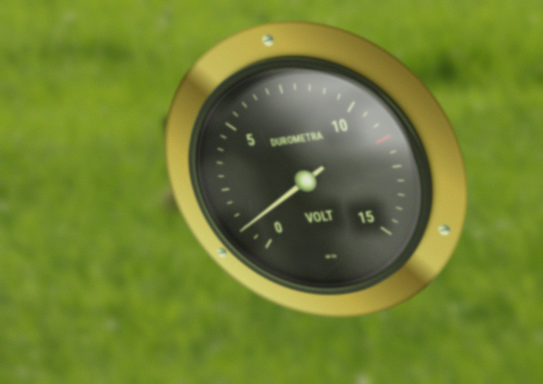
1V
